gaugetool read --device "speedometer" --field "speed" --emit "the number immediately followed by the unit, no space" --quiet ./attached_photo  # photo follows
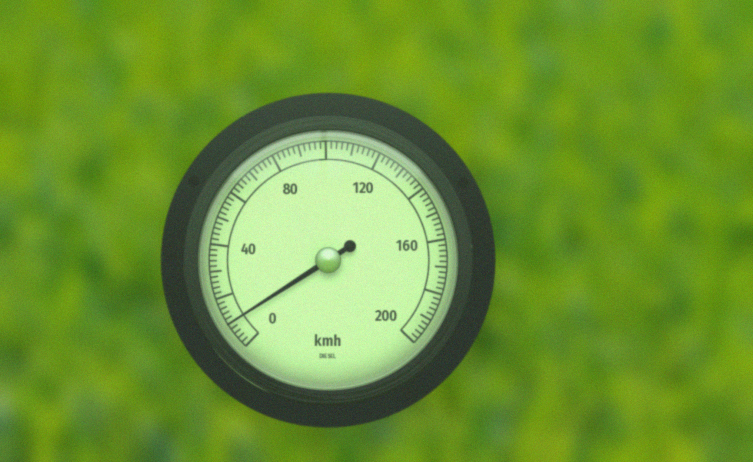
10km/h
